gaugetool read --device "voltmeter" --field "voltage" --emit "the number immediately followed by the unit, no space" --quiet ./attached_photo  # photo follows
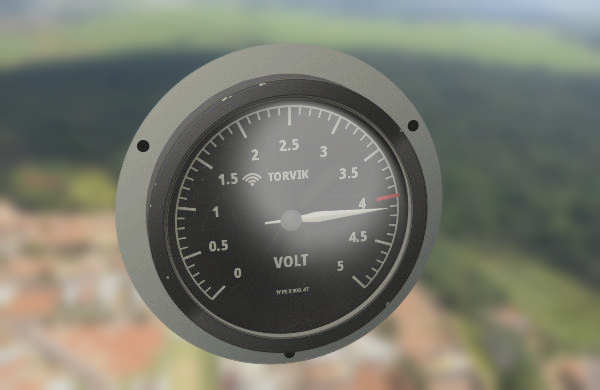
4.1V
